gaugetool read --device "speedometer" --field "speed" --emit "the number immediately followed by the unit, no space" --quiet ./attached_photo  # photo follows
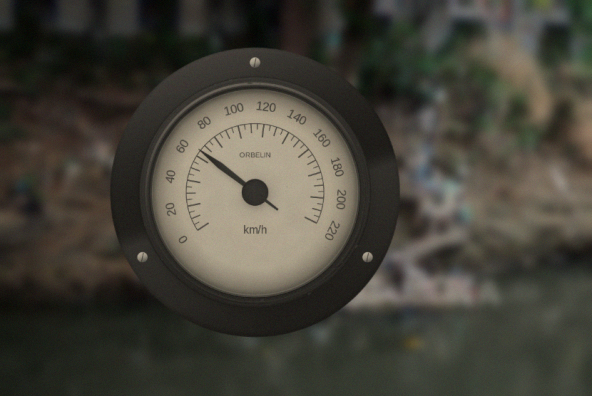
65km/h
